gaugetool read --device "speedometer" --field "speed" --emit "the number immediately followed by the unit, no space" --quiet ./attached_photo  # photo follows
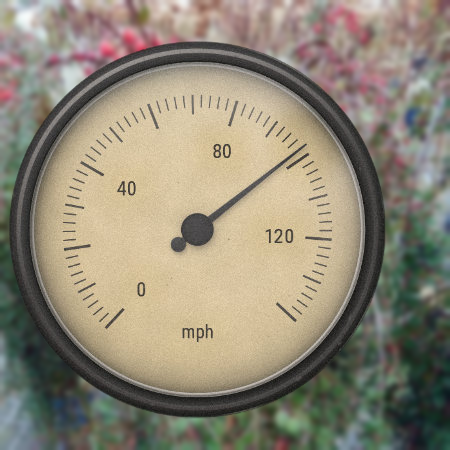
98mph
